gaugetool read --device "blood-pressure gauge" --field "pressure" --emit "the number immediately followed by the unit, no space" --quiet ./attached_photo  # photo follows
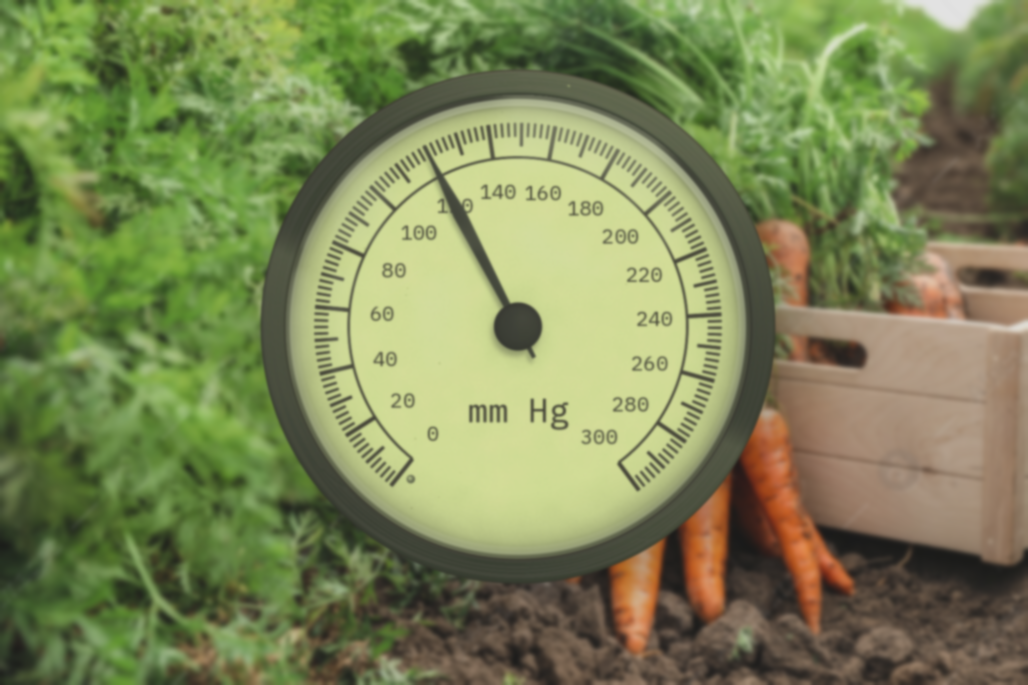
120mmHg
